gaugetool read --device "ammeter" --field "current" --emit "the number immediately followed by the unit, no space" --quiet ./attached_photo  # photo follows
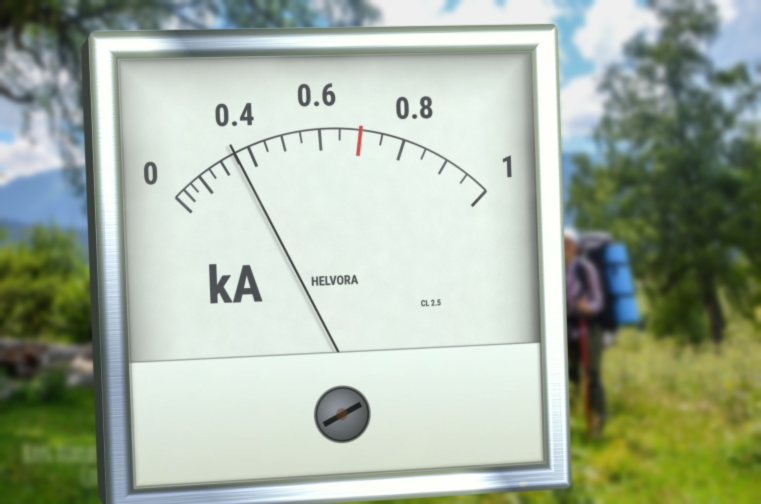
0.35kA
